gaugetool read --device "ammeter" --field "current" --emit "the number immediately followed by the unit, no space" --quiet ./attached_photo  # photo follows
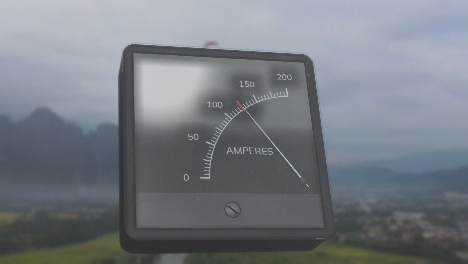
125A
